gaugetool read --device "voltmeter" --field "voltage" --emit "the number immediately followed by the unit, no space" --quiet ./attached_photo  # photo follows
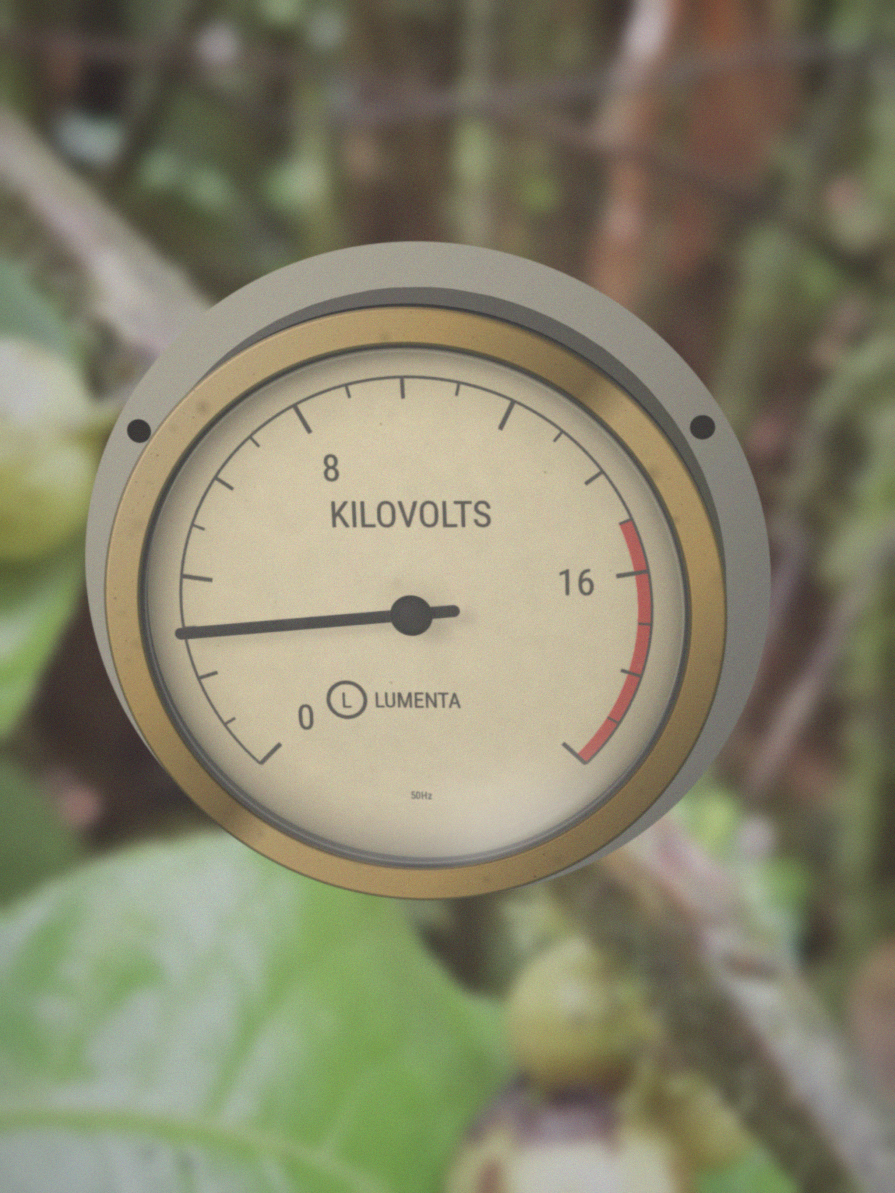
3kV
